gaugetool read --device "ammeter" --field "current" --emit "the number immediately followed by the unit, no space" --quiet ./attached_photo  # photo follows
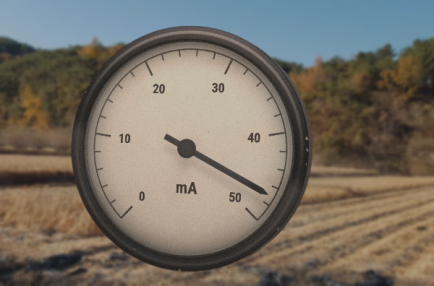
47mA
